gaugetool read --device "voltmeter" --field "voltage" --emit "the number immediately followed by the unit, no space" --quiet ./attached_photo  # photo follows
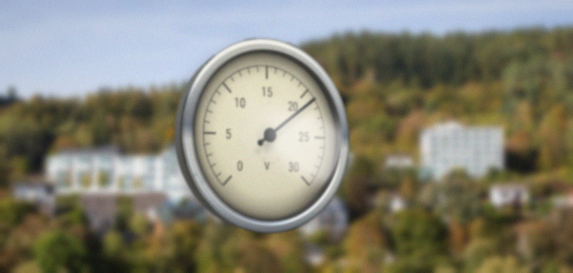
21V
